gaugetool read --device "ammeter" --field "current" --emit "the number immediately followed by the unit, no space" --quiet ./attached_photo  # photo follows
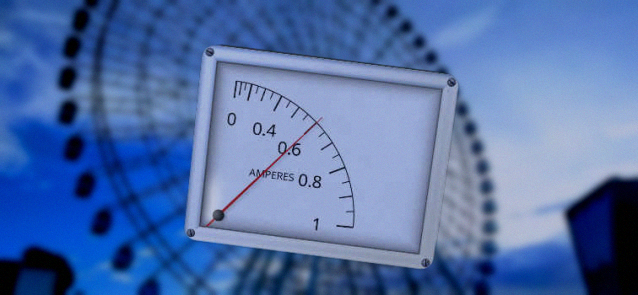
0.6A
